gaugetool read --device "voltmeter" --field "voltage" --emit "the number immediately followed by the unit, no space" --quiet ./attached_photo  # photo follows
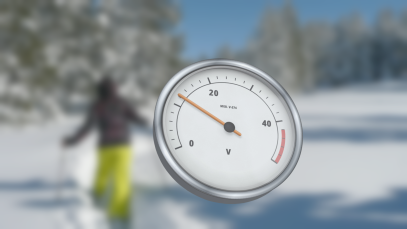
12V
